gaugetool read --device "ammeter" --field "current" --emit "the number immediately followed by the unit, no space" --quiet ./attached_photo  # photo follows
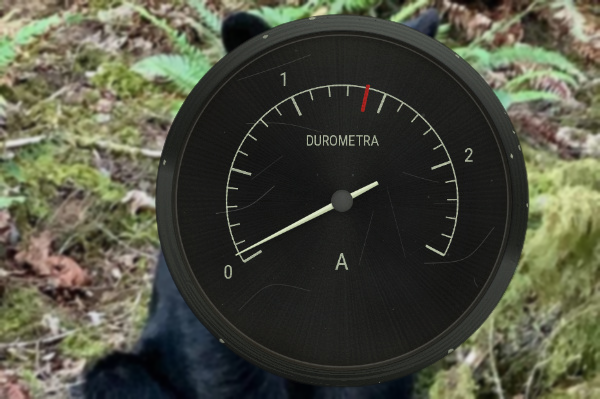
0.05A
